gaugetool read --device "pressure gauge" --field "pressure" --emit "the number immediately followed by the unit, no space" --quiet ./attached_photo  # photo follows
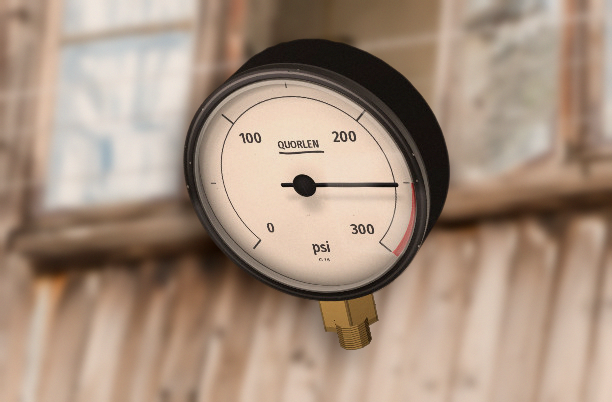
250psi
